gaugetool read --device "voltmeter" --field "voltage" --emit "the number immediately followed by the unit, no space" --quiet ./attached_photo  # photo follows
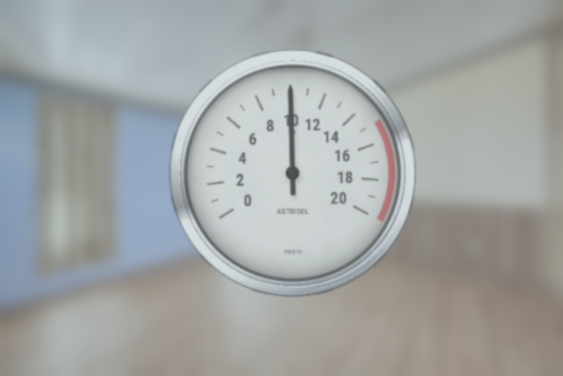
10V
